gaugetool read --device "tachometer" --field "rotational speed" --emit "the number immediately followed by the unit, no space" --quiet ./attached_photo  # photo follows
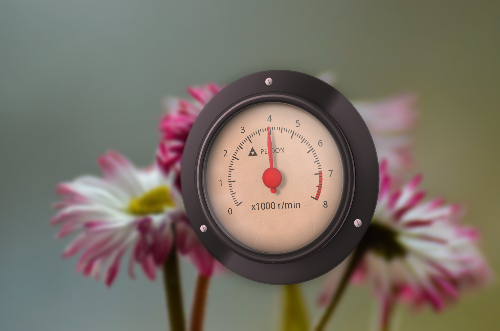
4000rpm
